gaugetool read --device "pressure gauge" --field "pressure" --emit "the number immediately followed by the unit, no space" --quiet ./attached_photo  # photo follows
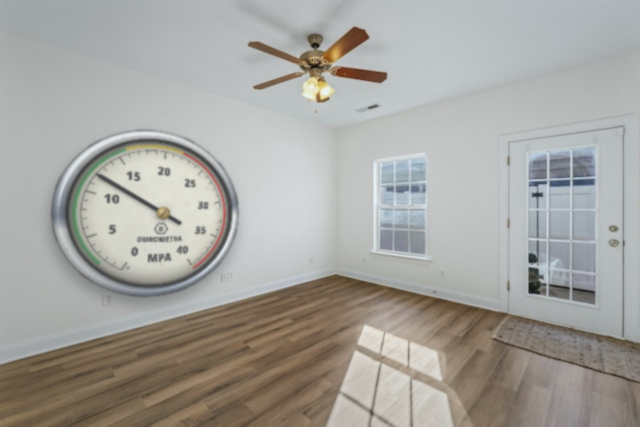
12MPa
